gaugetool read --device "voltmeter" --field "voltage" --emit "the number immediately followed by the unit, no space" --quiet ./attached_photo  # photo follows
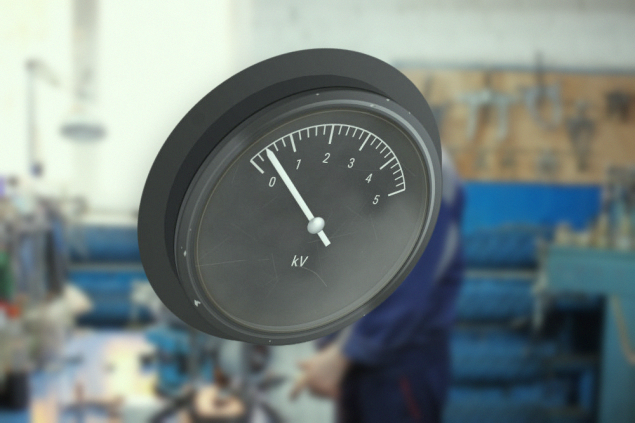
0.4kV
